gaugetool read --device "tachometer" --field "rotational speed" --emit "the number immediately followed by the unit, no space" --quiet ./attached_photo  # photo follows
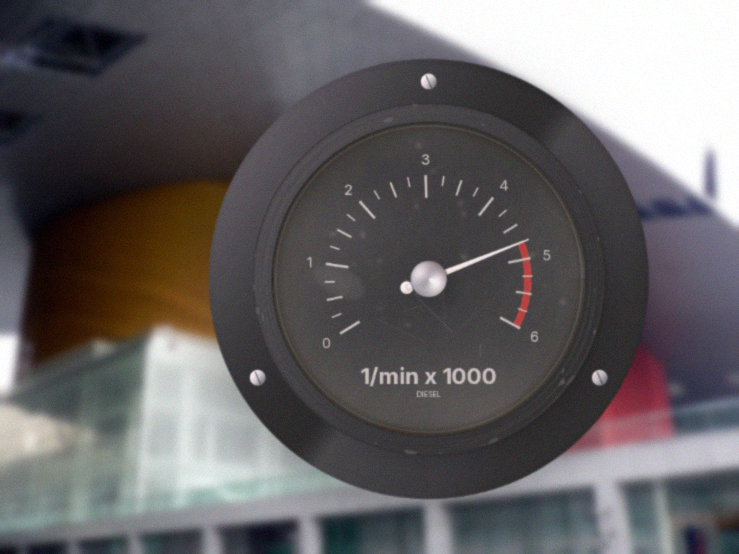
4750rpm
